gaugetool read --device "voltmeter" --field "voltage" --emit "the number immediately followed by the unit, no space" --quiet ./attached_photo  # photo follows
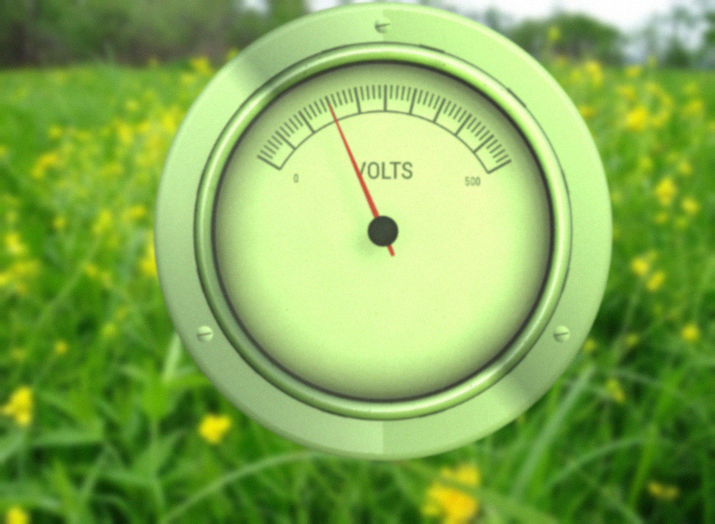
150V
